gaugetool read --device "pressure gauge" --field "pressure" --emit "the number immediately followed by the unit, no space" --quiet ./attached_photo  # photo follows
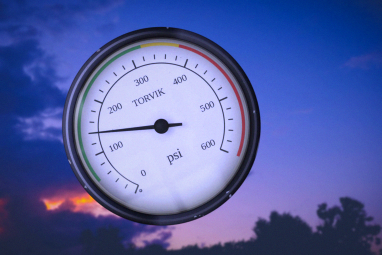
140psi
